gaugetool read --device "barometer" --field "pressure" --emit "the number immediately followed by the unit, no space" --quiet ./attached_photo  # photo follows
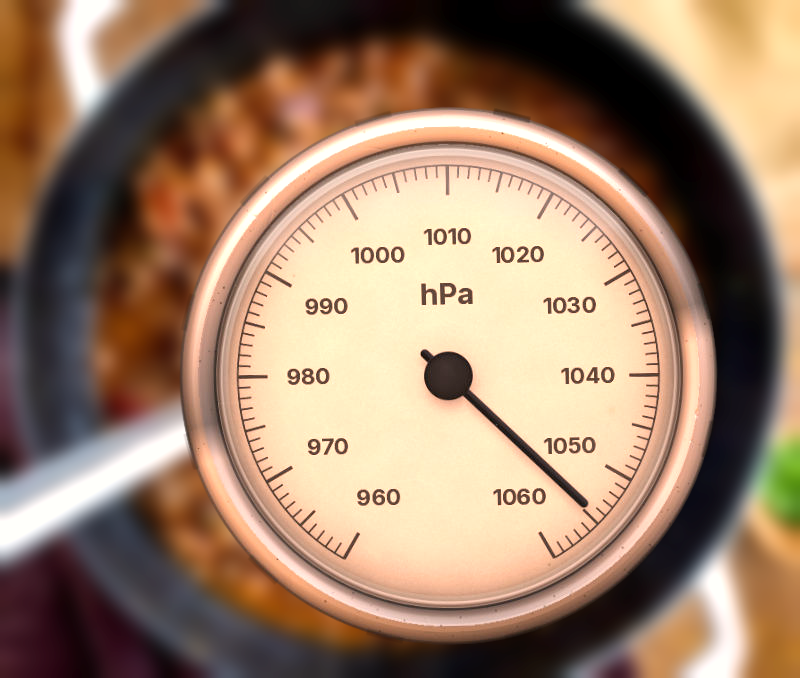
1054.5hPa
